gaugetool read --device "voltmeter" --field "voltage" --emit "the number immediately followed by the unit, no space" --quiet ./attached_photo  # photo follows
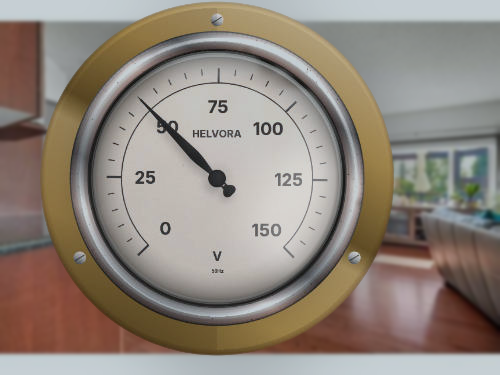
50V
